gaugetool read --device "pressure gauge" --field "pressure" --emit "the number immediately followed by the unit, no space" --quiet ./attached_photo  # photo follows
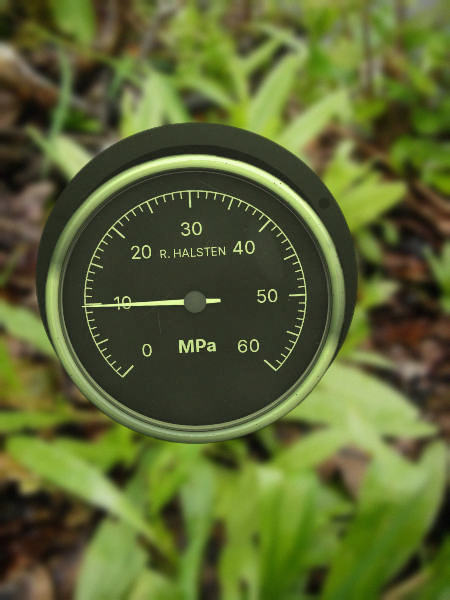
10MPa
